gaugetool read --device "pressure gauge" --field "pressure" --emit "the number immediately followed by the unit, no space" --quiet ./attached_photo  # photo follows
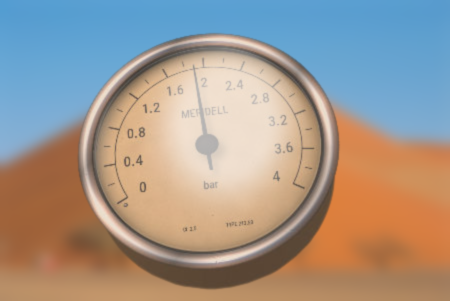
1.9bar
